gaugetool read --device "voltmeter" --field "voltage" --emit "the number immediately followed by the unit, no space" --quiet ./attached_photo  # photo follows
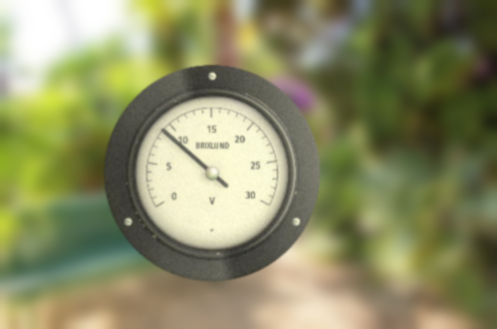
9V
